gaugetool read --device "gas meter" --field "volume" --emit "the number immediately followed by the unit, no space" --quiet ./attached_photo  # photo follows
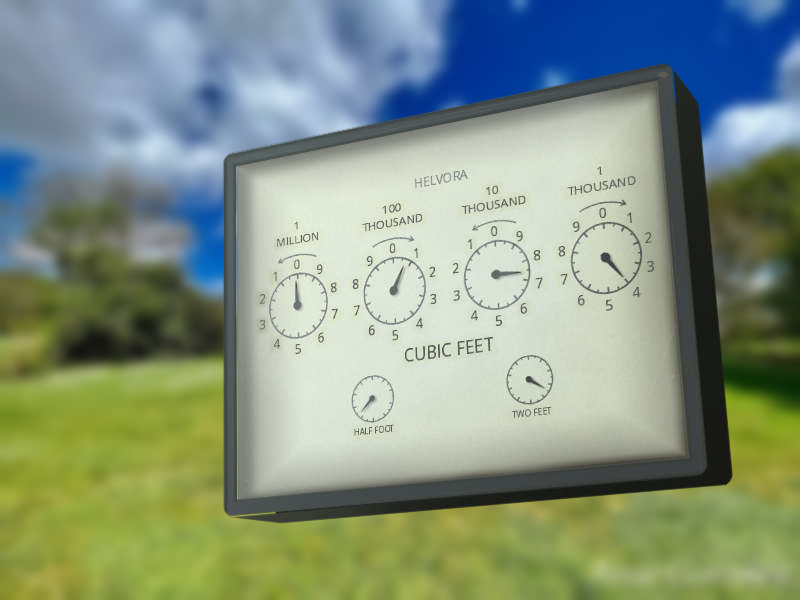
7400ft³
